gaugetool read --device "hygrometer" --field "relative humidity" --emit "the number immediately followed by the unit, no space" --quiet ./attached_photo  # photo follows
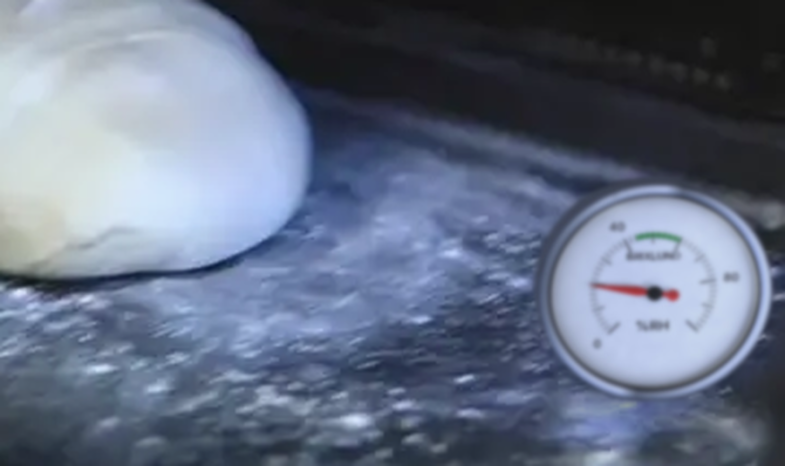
20%
